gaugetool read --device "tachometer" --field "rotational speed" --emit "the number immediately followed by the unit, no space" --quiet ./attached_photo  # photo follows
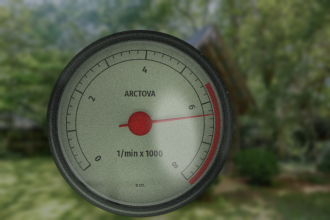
6300rpm
